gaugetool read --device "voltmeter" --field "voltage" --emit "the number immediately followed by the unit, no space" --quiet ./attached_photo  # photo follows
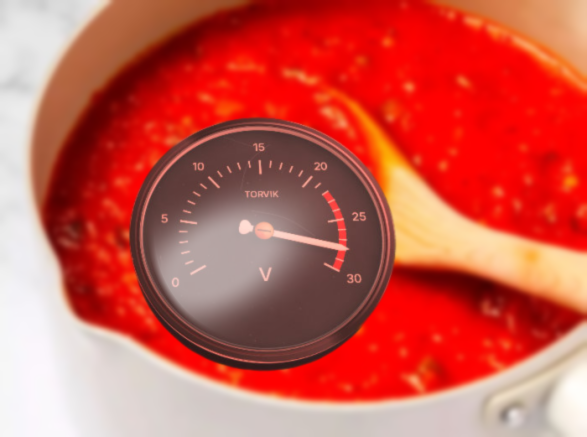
28V
